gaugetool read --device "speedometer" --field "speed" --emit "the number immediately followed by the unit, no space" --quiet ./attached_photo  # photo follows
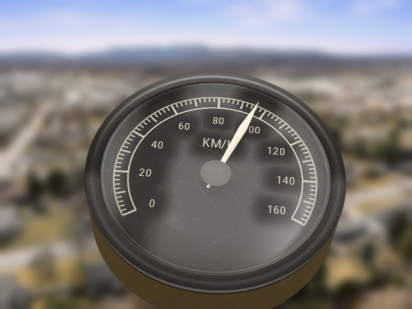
96km/h
